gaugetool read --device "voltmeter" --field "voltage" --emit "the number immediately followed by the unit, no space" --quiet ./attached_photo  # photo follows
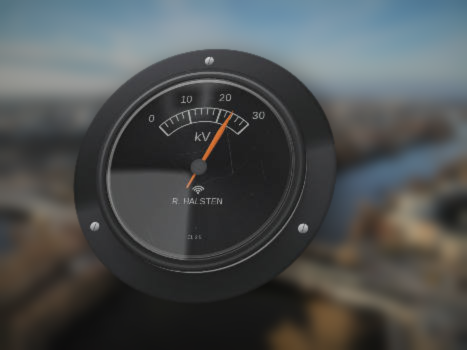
24kV
